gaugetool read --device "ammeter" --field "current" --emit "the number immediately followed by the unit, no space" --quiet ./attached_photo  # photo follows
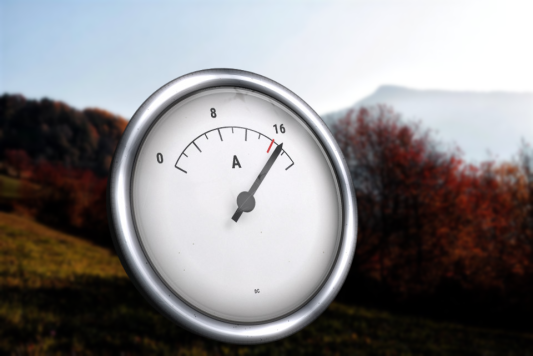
17A
